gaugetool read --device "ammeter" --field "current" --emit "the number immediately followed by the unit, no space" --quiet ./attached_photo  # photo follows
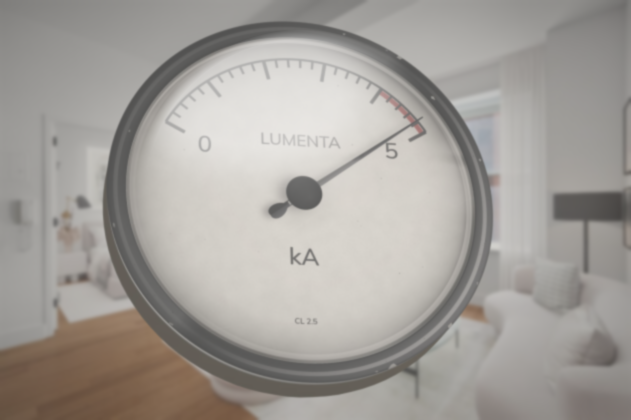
4.8kA
